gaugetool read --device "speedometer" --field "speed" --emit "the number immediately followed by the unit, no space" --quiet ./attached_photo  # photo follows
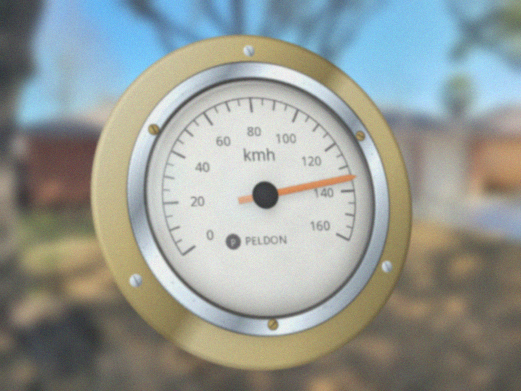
135km/h
